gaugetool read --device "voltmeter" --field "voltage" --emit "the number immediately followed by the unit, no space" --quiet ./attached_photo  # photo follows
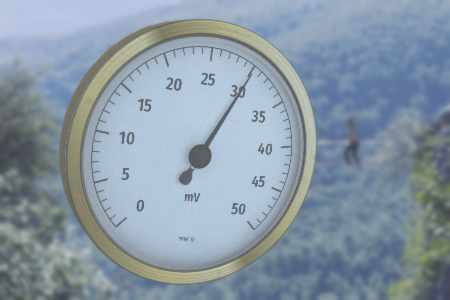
30mV
